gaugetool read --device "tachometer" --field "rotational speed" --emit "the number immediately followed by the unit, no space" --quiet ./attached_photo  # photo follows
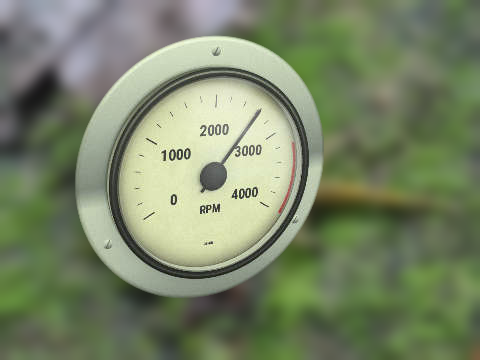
2600rpm
